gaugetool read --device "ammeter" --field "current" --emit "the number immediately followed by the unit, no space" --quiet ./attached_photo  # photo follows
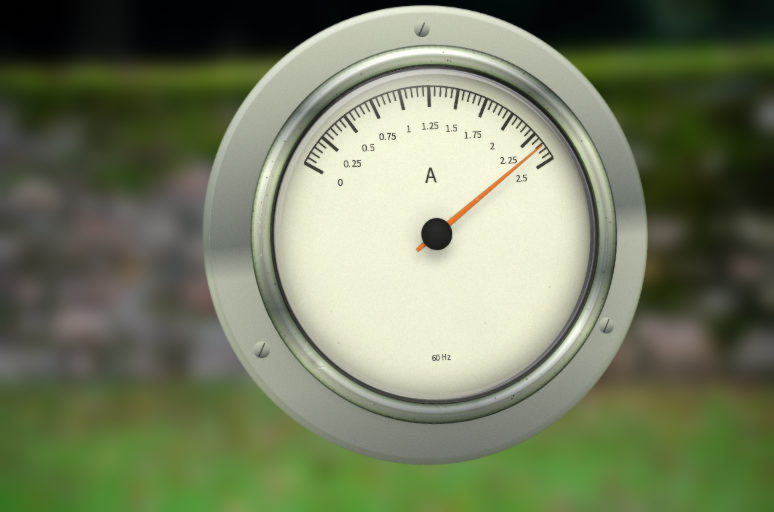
2.35A
